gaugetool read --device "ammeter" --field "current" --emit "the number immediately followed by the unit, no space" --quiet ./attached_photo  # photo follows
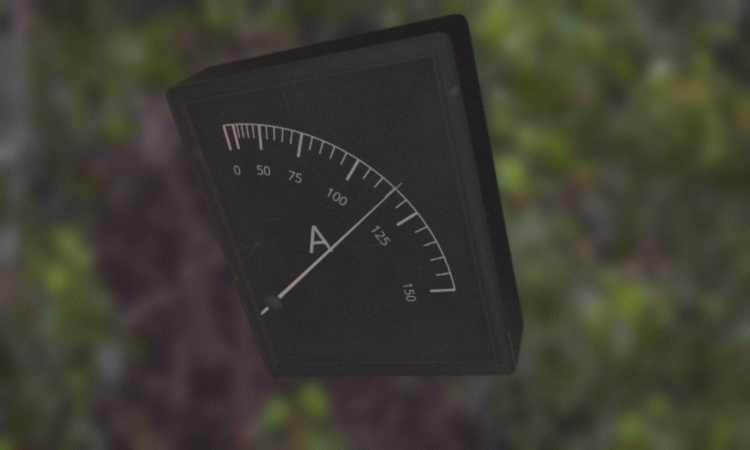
115A
